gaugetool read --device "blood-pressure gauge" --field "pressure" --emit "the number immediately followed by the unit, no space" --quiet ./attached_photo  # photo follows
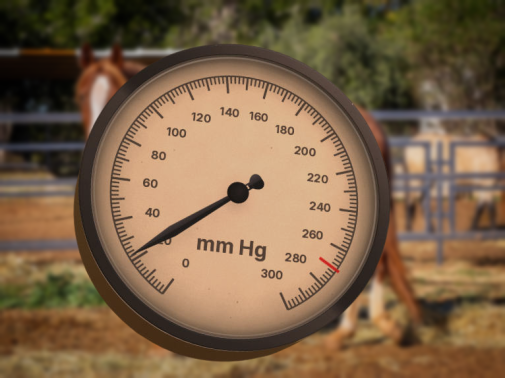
22mmHg
